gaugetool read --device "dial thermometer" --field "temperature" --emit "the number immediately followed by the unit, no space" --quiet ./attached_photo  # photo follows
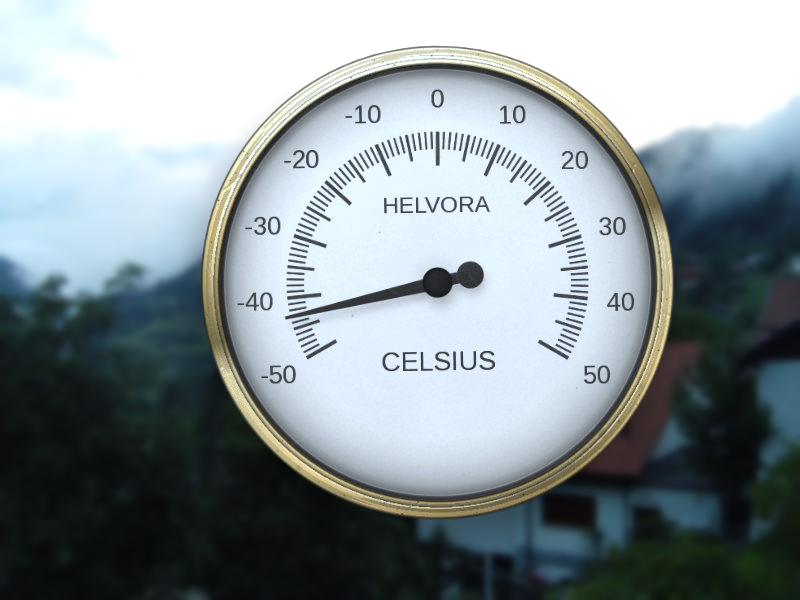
-43°C
